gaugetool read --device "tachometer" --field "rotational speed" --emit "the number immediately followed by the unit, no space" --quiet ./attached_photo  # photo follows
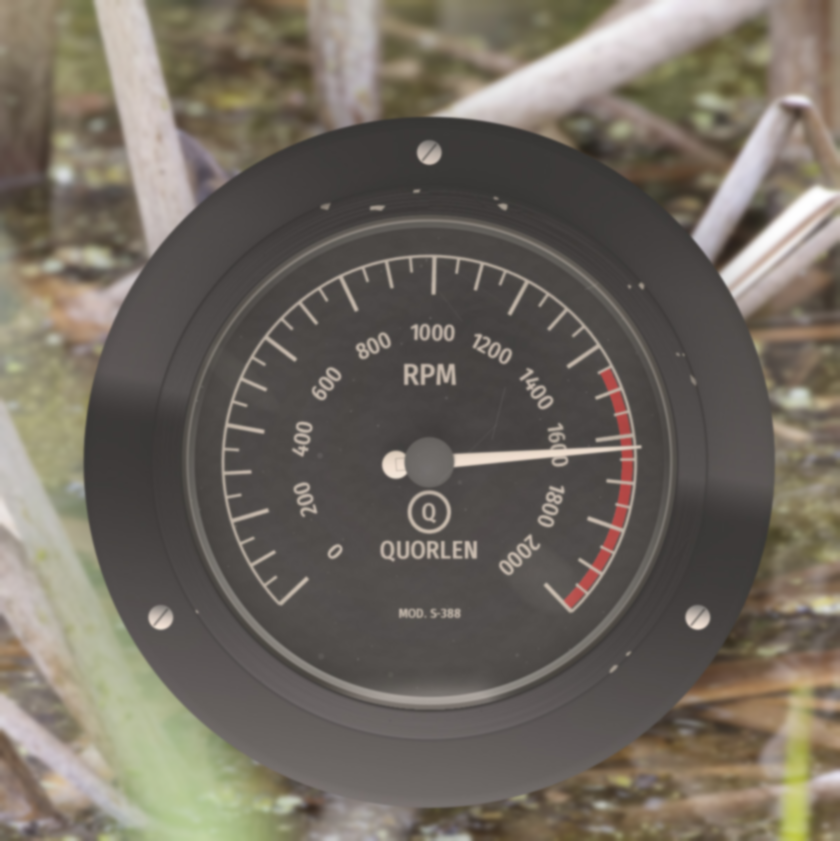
1625rpm
